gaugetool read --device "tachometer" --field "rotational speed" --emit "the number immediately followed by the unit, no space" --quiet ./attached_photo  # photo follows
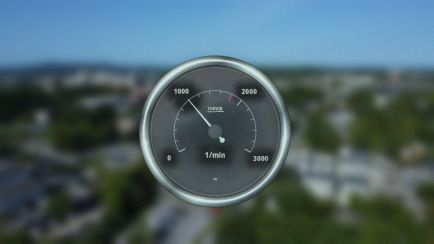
1000rpm
